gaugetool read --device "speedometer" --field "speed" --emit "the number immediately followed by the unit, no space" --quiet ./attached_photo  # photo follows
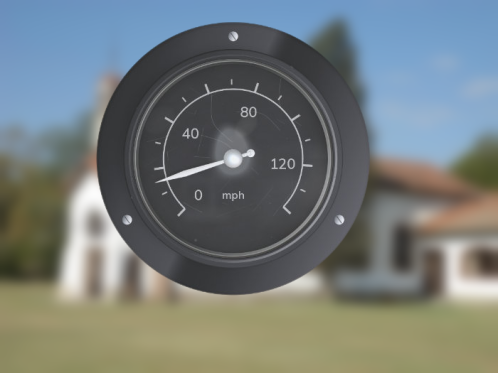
15mph
